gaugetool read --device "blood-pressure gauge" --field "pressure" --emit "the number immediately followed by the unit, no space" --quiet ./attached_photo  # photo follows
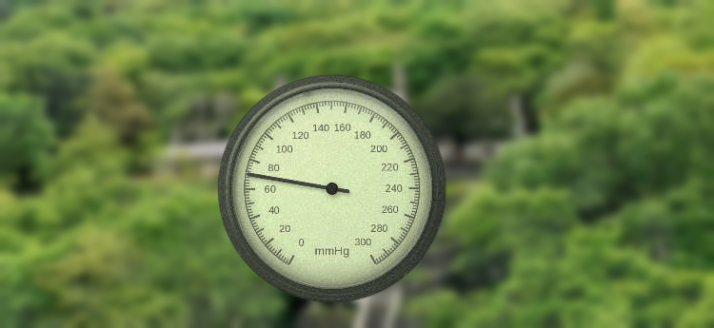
70mmHg
